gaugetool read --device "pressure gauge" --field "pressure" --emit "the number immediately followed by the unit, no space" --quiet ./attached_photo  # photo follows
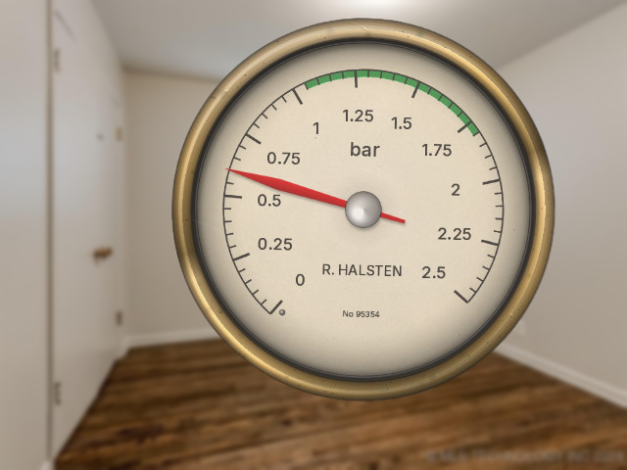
0.6bar
